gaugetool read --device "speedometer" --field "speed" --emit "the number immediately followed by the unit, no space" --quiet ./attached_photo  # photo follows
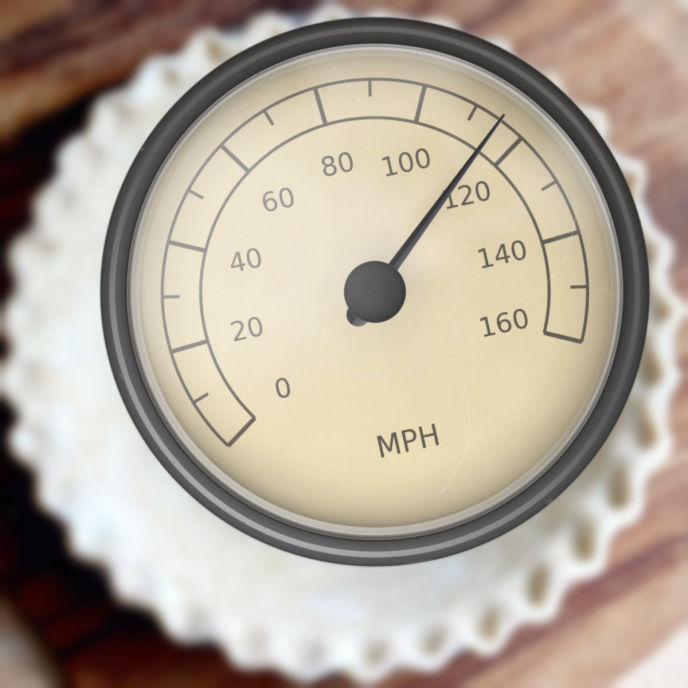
115mph
